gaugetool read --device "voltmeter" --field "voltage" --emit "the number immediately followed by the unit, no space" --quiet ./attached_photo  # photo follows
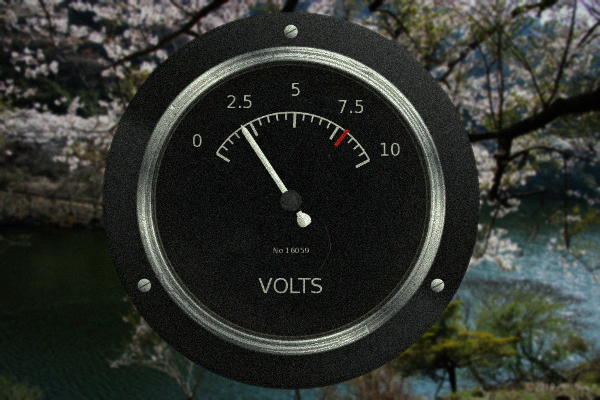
2V
